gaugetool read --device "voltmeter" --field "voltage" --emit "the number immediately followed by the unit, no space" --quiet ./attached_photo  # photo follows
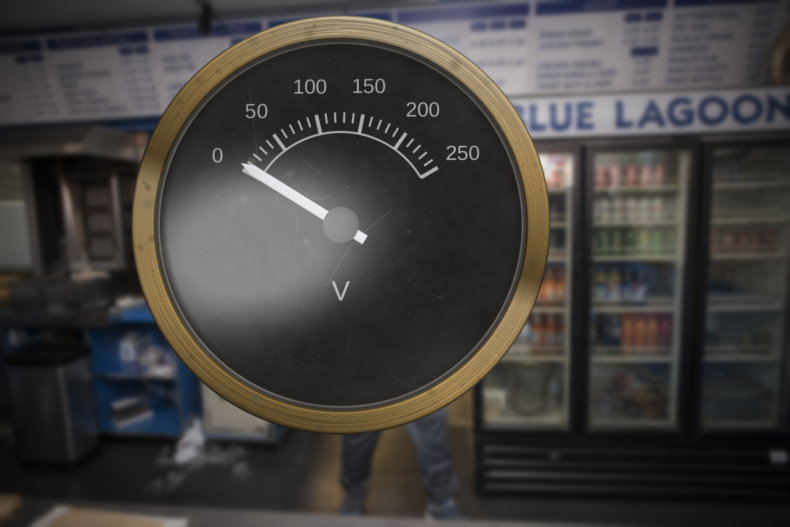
5V
